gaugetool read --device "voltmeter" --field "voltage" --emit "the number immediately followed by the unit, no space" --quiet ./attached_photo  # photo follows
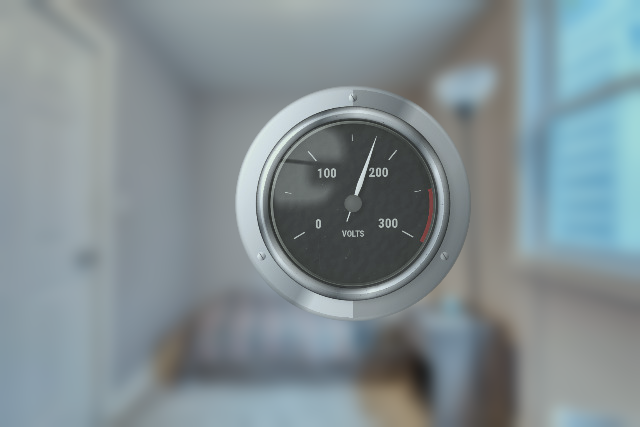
175V
